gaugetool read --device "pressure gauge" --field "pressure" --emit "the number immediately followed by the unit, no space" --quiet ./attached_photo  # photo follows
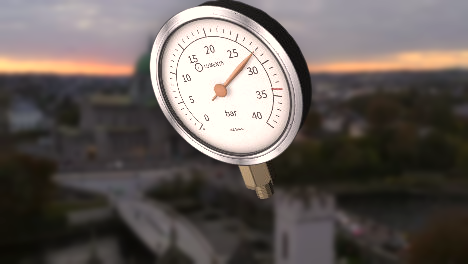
28bar
